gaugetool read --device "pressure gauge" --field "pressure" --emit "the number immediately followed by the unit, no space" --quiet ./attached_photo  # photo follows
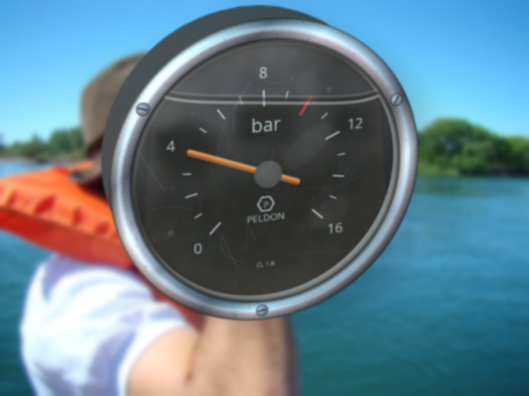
4bar
